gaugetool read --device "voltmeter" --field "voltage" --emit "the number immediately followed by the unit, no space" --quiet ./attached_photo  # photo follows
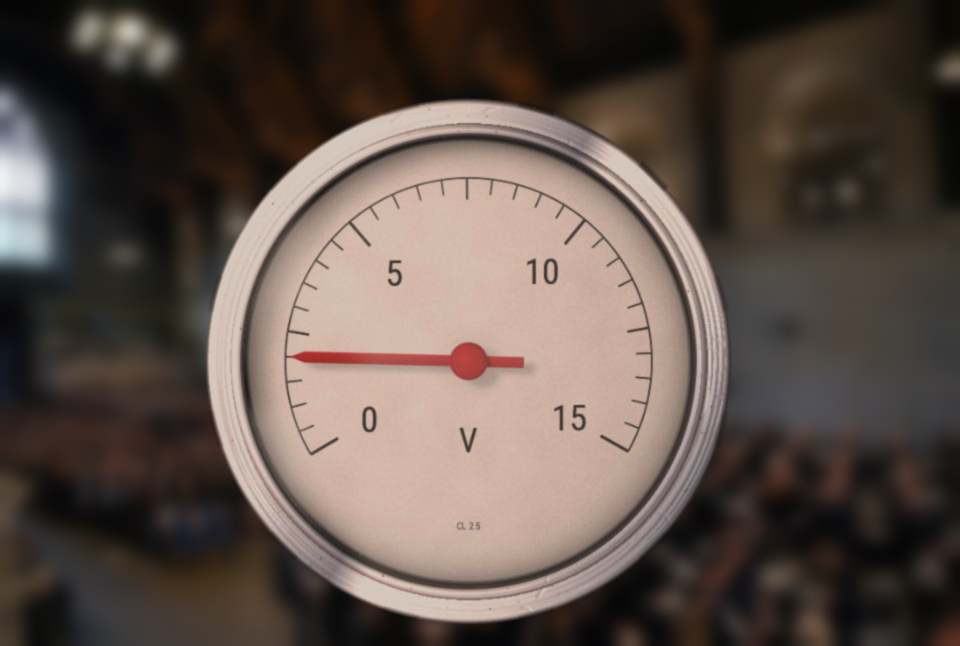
2V
